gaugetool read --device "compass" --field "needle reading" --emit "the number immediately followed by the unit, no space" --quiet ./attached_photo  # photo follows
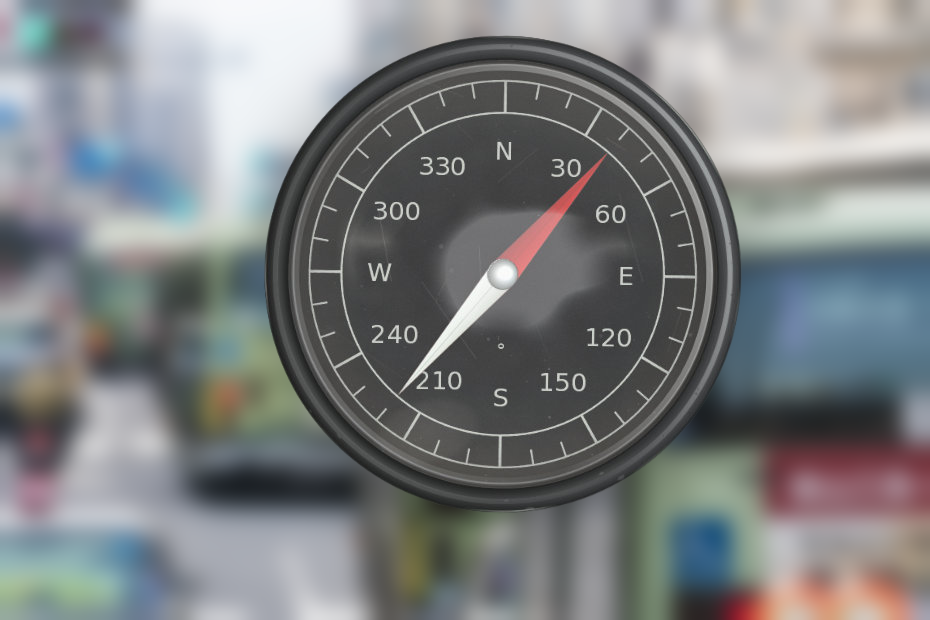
40°
